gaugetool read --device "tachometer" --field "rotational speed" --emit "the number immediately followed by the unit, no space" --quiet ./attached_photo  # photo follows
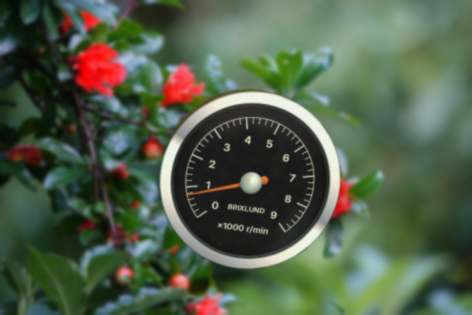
800rpm
